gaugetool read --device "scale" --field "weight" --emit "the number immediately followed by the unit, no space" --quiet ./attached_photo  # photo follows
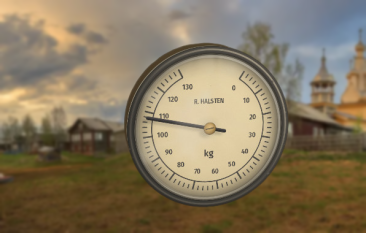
108kg
